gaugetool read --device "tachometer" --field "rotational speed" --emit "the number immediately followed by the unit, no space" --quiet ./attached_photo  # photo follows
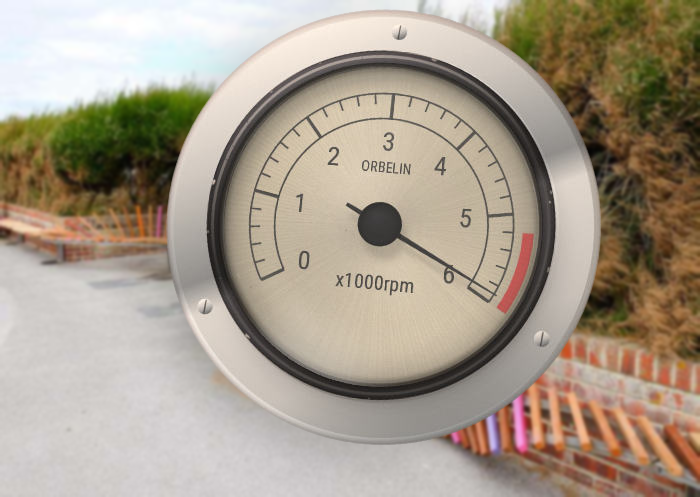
5900rpm
